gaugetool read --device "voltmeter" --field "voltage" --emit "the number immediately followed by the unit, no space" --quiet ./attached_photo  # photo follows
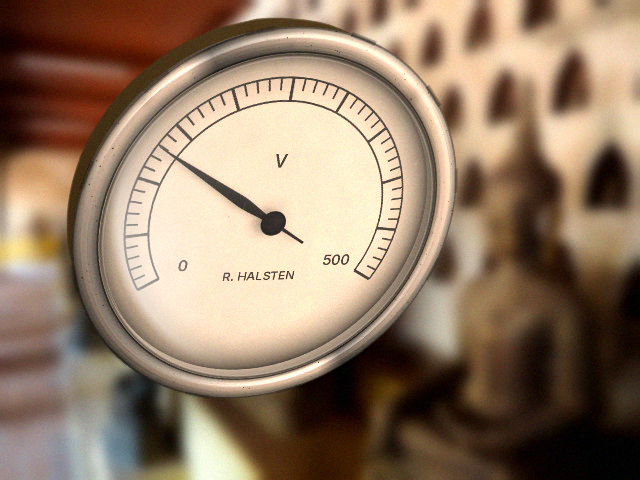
130V
